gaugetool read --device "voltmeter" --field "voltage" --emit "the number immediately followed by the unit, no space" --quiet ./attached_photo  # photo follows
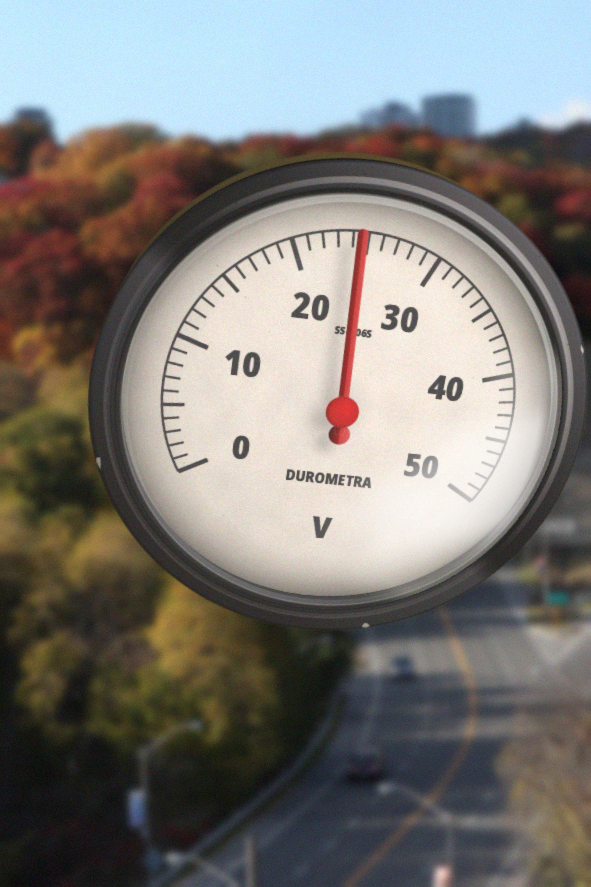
24.5V
